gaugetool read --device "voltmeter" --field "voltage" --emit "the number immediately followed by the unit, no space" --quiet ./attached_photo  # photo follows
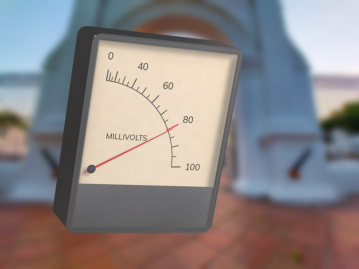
80mV
